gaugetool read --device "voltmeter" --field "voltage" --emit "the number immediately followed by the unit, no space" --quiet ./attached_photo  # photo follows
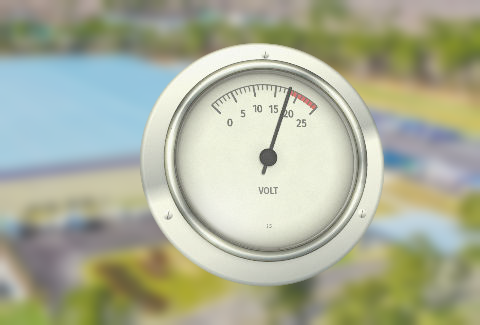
18V
